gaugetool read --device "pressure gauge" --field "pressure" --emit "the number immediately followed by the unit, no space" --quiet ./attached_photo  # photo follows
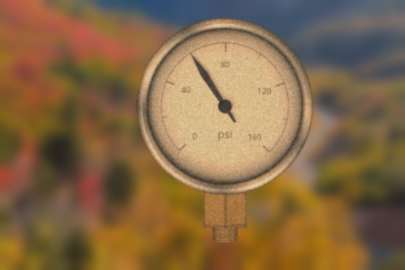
60psi
